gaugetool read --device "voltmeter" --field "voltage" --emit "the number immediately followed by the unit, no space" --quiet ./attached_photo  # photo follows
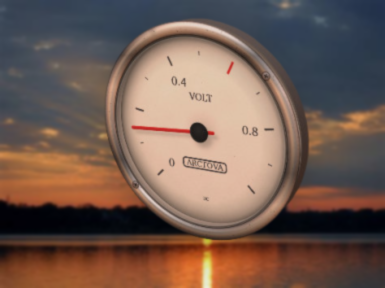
0.15V
